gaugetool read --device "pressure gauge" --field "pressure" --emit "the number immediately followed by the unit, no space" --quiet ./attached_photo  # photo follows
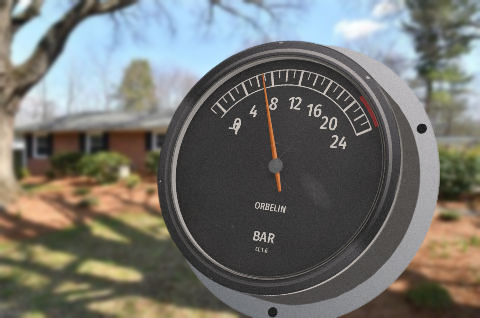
7bar
